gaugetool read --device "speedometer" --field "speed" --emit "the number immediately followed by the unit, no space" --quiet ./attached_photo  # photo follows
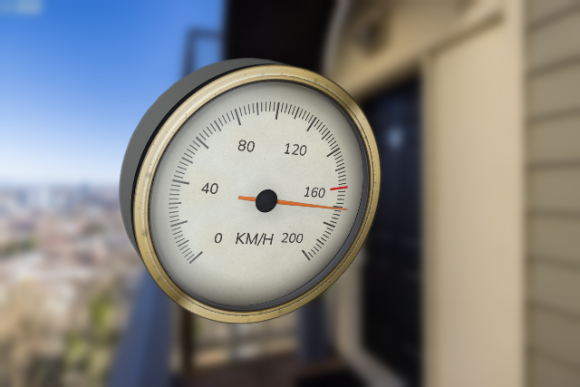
170km/h
